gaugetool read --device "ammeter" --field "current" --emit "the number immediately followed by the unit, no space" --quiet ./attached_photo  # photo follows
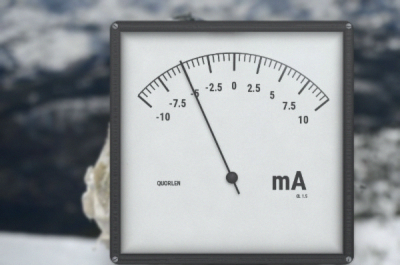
-5mA
